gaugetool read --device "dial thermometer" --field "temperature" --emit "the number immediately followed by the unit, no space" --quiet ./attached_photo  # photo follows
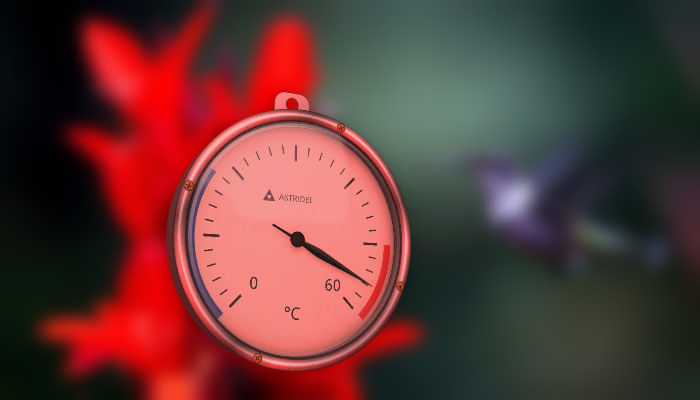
56°C
